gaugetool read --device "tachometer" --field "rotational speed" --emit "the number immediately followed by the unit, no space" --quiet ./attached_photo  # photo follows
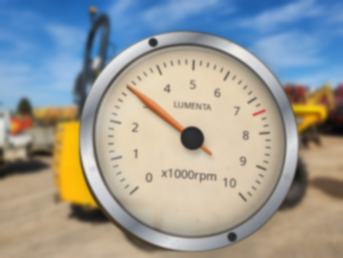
3000rpm
